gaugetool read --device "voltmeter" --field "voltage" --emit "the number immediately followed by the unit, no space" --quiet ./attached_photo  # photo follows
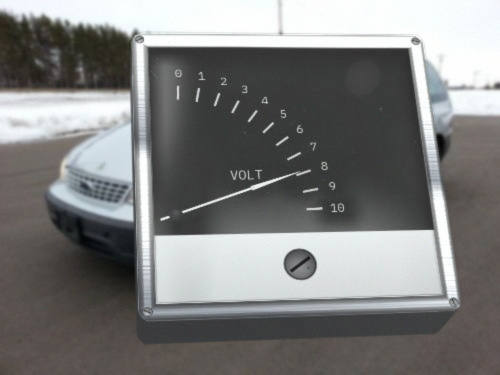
8V
